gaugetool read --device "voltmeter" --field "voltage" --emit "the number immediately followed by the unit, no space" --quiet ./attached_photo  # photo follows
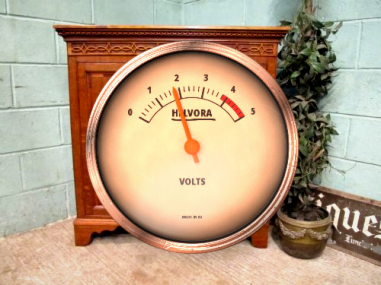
1.8V
